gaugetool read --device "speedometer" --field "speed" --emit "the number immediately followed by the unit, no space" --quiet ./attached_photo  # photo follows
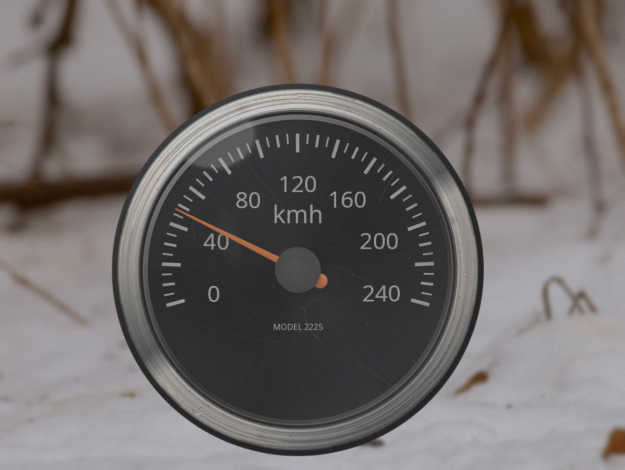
47.5km/h
